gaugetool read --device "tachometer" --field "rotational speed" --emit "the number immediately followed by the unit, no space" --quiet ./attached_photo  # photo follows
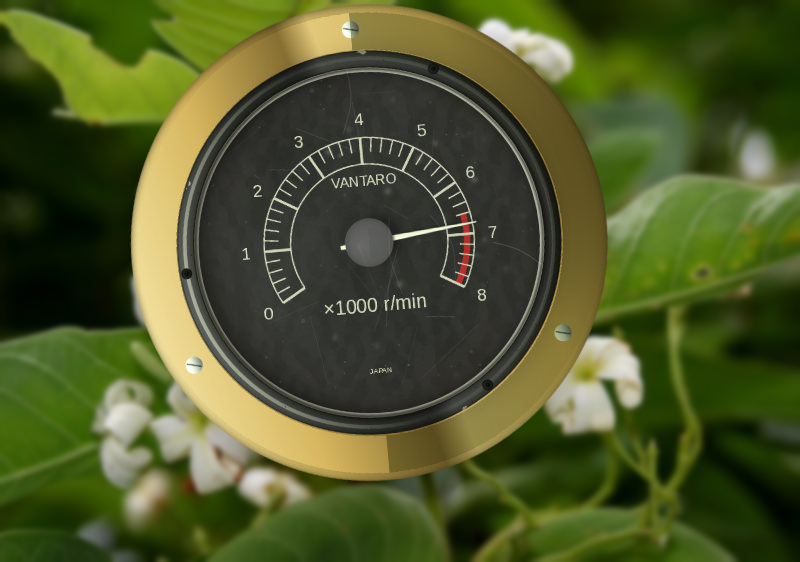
6800rpm
